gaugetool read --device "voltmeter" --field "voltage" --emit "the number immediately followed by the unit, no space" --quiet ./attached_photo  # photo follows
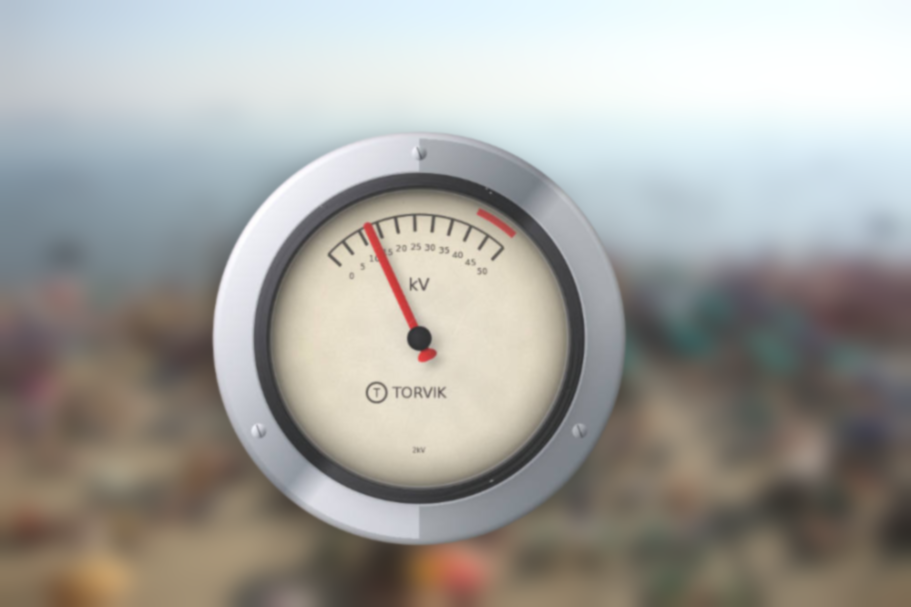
12.5kV
